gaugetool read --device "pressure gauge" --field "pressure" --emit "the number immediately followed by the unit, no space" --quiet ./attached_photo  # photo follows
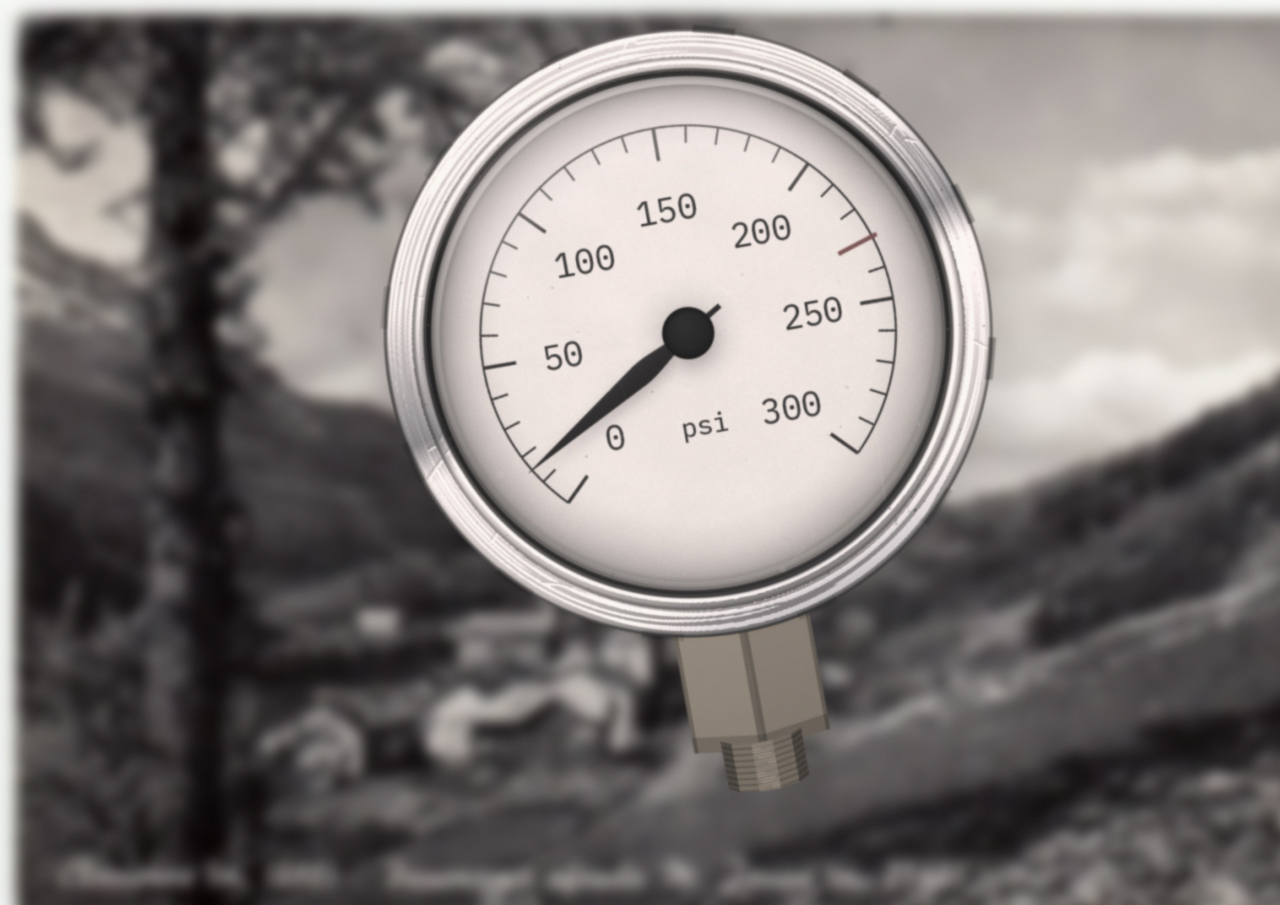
15psi
